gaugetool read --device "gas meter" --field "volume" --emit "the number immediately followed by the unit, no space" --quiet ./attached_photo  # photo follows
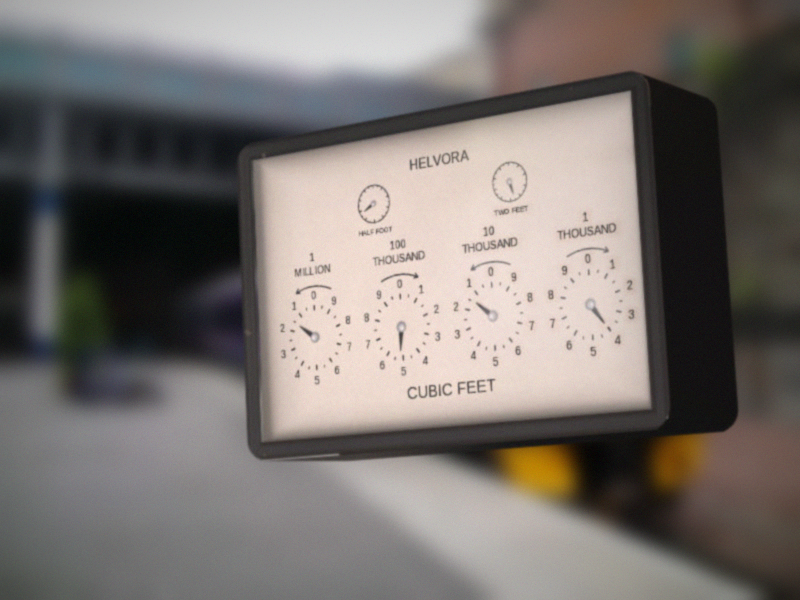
151400ft³
